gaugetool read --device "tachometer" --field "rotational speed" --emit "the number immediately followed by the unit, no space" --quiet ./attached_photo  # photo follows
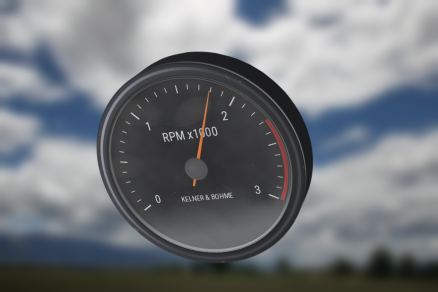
1800rpm
